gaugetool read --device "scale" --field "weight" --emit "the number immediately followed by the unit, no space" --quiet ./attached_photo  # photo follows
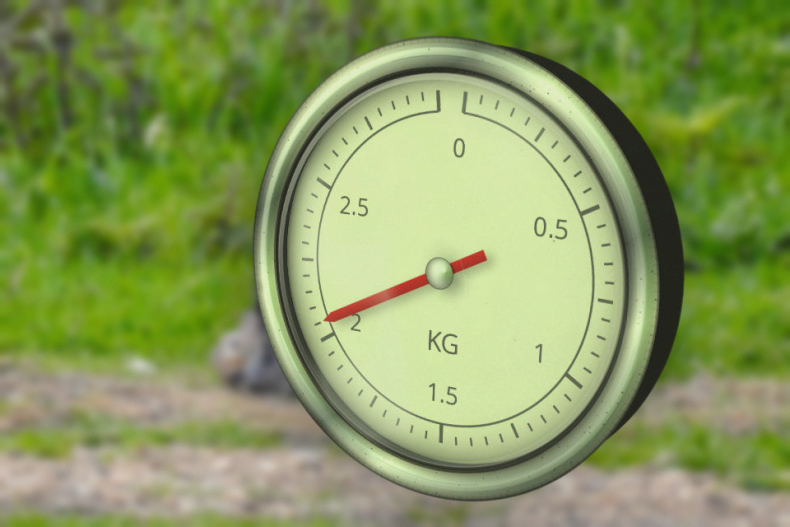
2.05kg
